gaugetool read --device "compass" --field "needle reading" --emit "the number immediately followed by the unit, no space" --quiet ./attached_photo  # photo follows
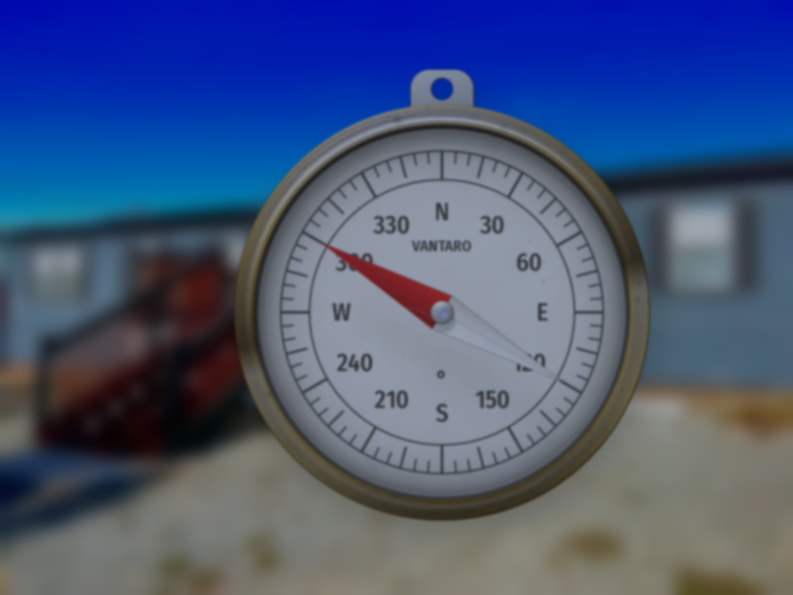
300°
